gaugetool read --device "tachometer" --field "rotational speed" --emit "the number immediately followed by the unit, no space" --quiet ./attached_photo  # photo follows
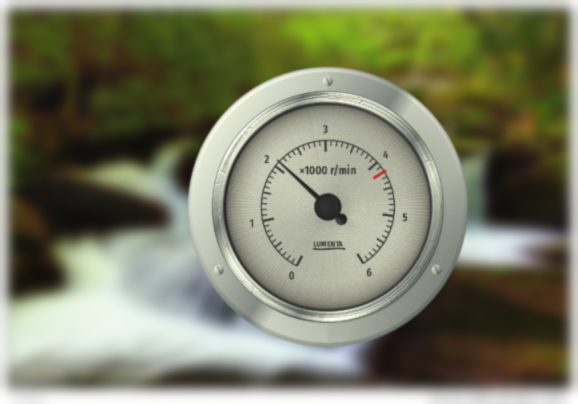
2100rpm
